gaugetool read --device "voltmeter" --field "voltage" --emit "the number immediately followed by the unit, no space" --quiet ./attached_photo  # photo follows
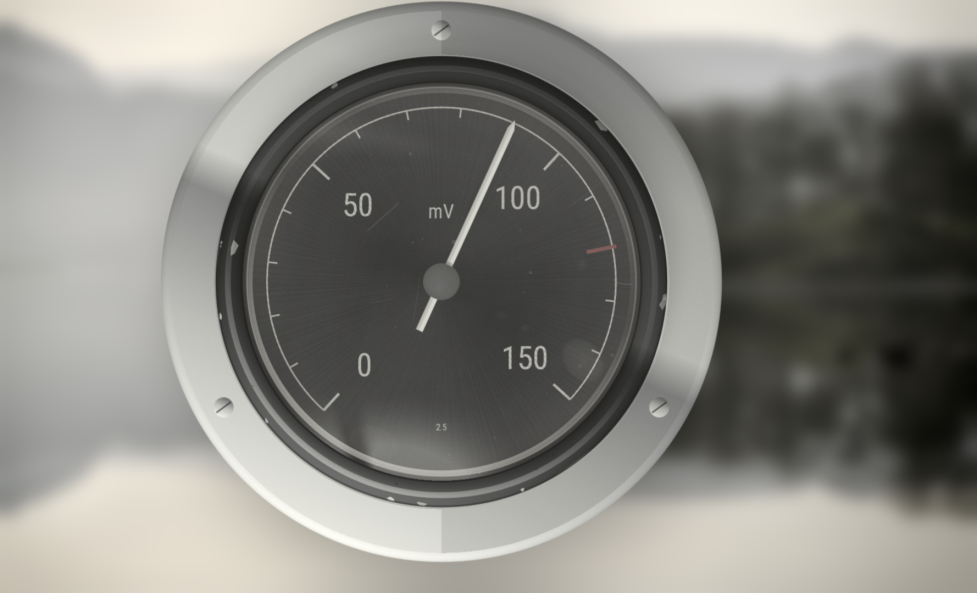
90mV
